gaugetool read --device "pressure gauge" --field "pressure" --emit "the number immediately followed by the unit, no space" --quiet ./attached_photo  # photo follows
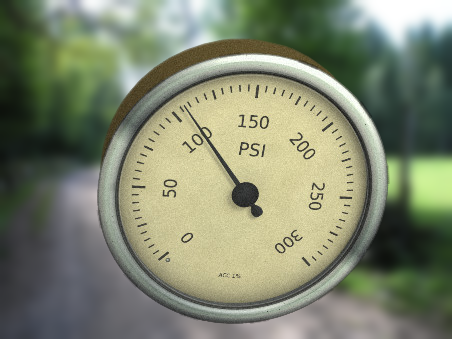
107.5psi
